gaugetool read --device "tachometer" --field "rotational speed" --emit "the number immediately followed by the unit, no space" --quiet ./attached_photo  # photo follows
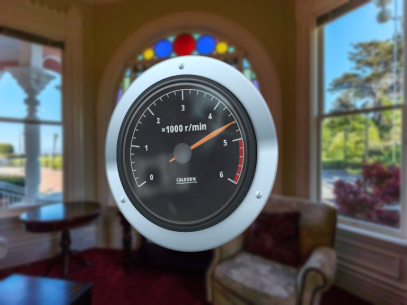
4600rpm
